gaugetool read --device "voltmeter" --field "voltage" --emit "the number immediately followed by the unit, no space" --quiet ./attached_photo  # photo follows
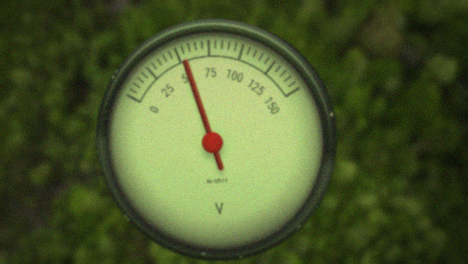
55V
